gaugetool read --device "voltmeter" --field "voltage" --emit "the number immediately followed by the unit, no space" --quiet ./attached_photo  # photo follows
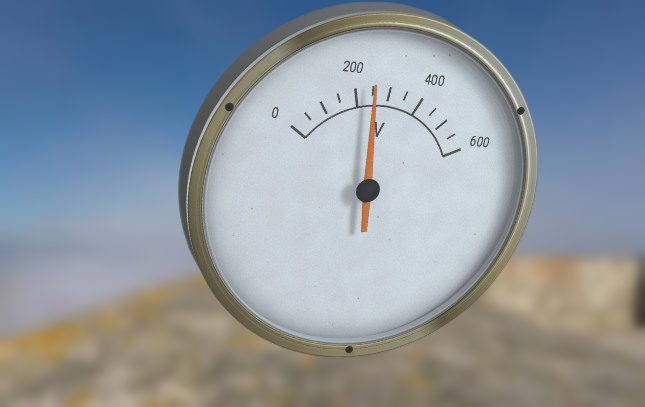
250V
